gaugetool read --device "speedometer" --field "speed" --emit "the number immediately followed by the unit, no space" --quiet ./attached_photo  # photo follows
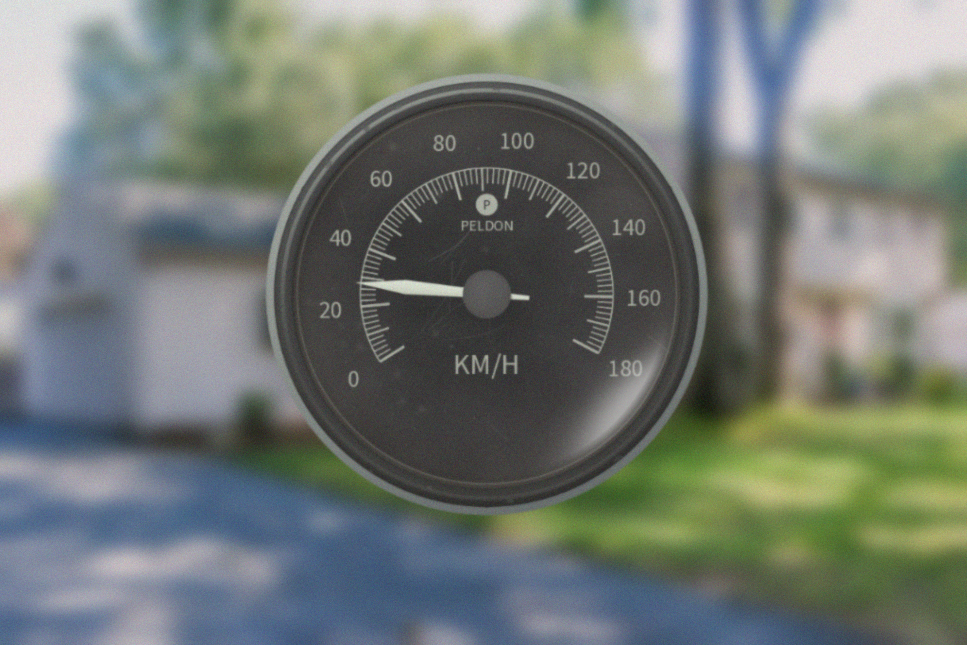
28km/h
